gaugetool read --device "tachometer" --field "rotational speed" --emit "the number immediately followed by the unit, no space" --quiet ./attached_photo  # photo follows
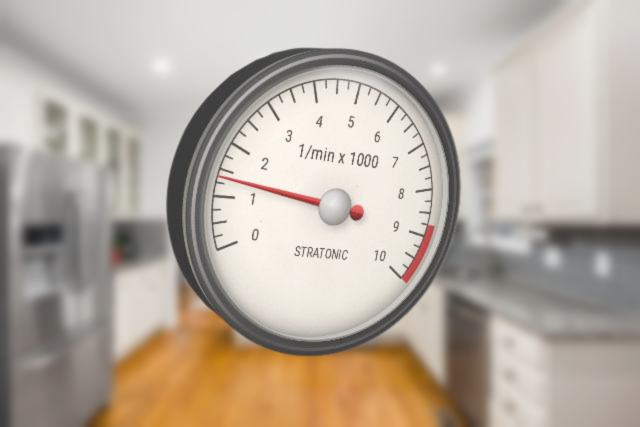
1375rpm
